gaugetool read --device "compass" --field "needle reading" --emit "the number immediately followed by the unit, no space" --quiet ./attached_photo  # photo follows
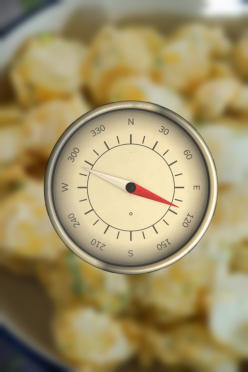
112.5°
